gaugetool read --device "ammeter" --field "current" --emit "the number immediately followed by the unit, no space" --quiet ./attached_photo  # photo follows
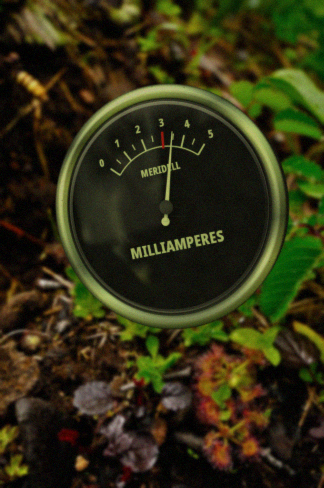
3.5mA
